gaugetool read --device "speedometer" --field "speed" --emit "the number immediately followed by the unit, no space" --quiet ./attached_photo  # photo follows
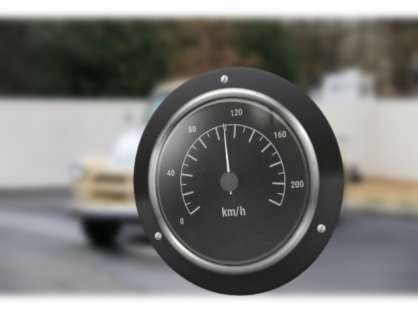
110km/h
